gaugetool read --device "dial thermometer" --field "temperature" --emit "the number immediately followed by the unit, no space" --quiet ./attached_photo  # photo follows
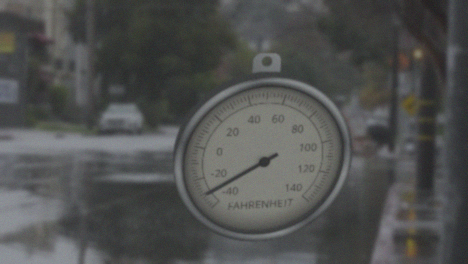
-30°F
